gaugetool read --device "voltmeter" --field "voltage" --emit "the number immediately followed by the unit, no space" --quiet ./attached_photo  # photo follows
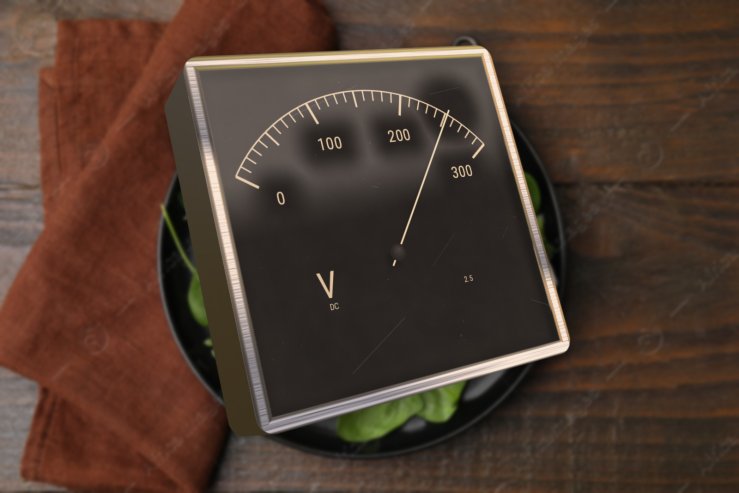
250V
